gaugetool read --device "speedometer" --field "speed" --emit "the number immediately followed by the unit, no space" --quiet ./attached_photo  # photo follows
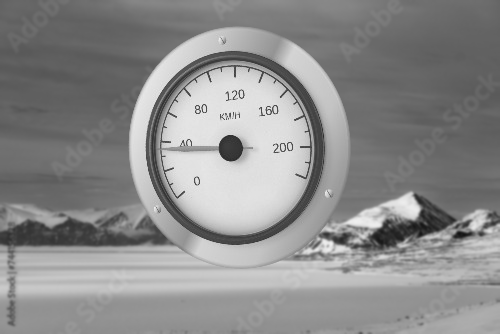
35km/h
